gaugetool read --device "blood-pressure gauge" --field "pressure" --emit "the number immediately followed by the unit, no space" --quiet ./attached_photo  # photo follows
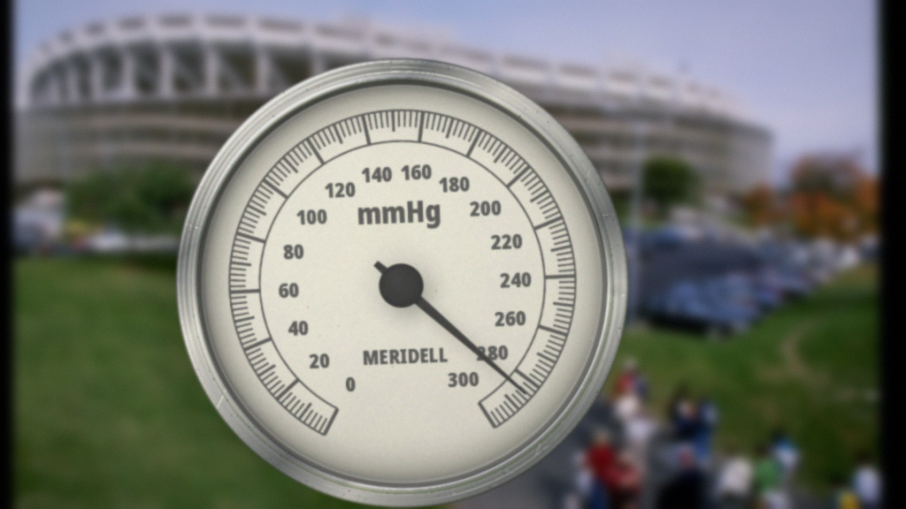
284mmHg
